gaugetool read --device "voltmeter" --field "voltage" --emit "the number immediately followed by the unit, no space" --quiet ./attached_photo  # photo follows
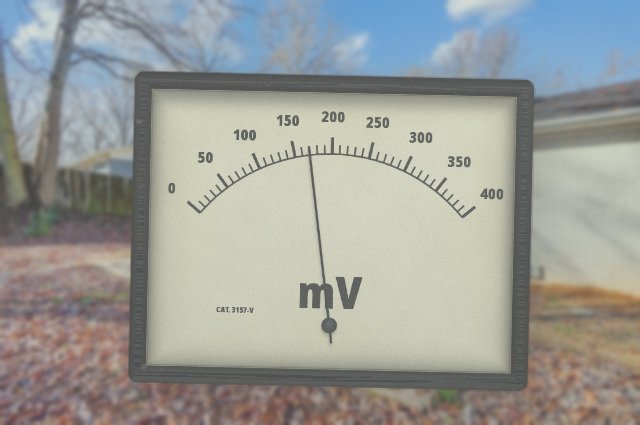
170mV
